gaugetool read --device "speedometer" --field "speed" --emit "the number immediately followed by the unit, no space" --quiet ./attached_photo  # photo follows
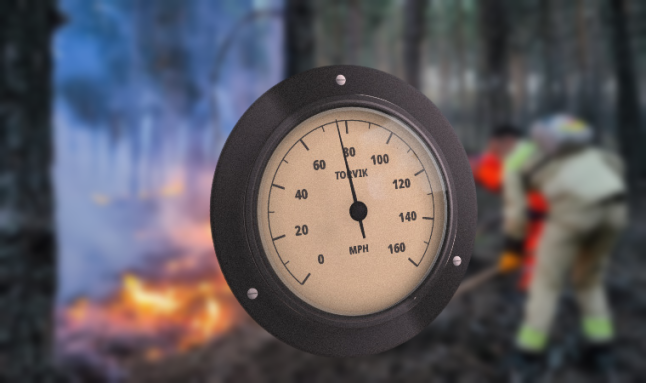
75mph
